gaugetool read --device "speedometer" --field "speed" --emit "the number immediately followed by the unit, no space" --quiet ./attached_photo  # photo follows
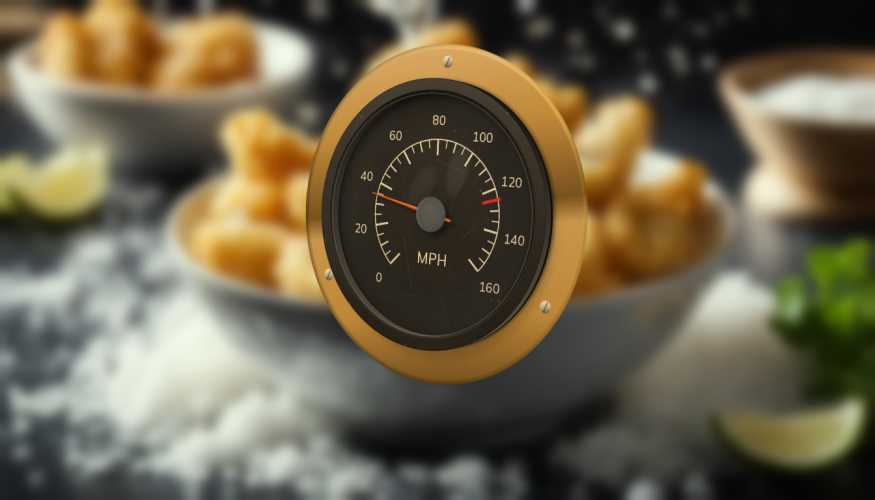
35mph
